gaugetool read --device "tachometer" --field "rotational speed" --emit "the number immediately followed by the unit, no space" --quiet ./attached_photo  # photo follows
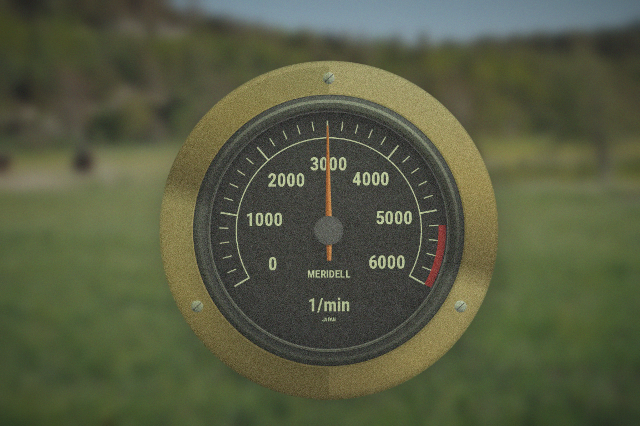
3000rpm
